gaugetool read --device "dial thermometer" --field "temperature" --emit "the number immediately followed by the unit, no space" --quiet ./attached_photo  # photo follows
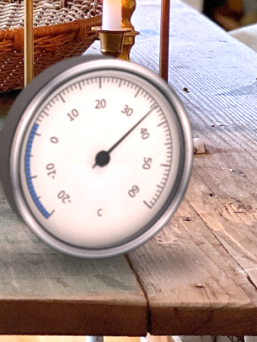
35°C
